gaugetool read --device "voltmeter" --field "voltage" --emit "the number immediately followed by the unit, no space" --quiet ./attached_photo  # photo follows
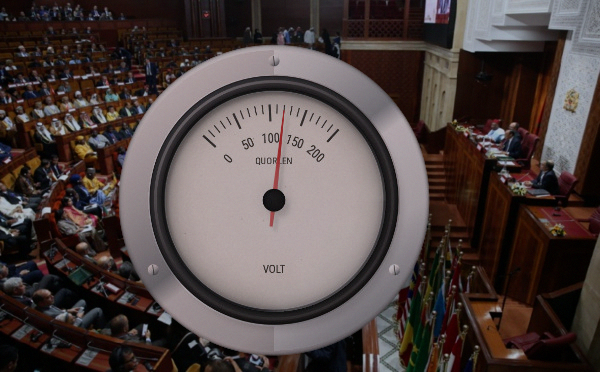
120V
